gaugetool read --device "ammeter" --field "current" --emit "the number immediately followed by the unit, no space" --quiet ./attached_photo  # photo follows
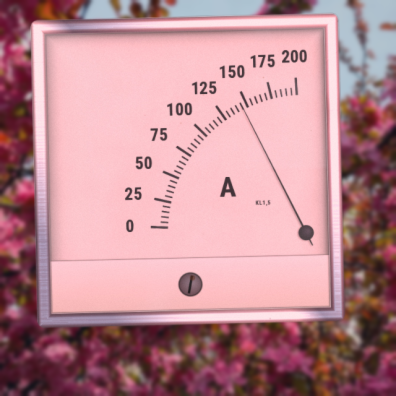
145A
